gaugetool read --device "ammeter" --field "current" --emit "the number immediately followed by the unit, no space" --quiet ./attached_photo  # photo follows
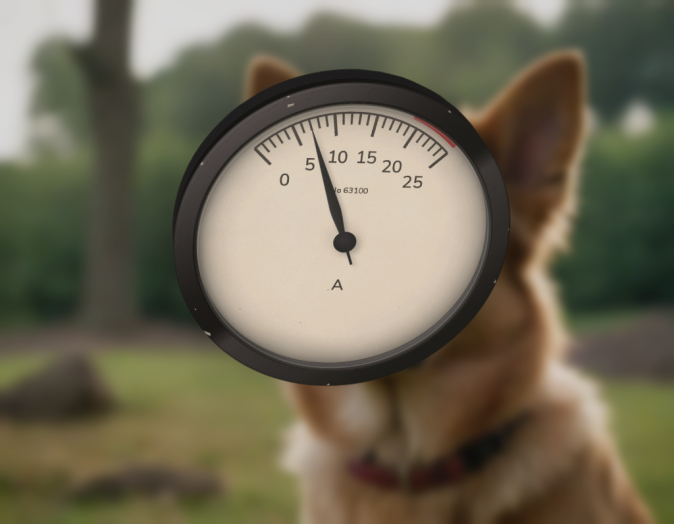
7A
